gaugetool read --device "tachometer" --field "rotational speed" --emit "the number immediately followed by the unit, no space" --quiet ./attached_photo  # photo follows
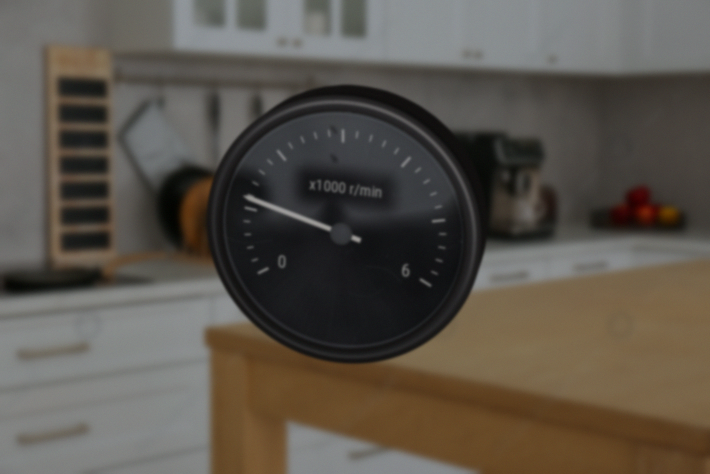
1200rpm
